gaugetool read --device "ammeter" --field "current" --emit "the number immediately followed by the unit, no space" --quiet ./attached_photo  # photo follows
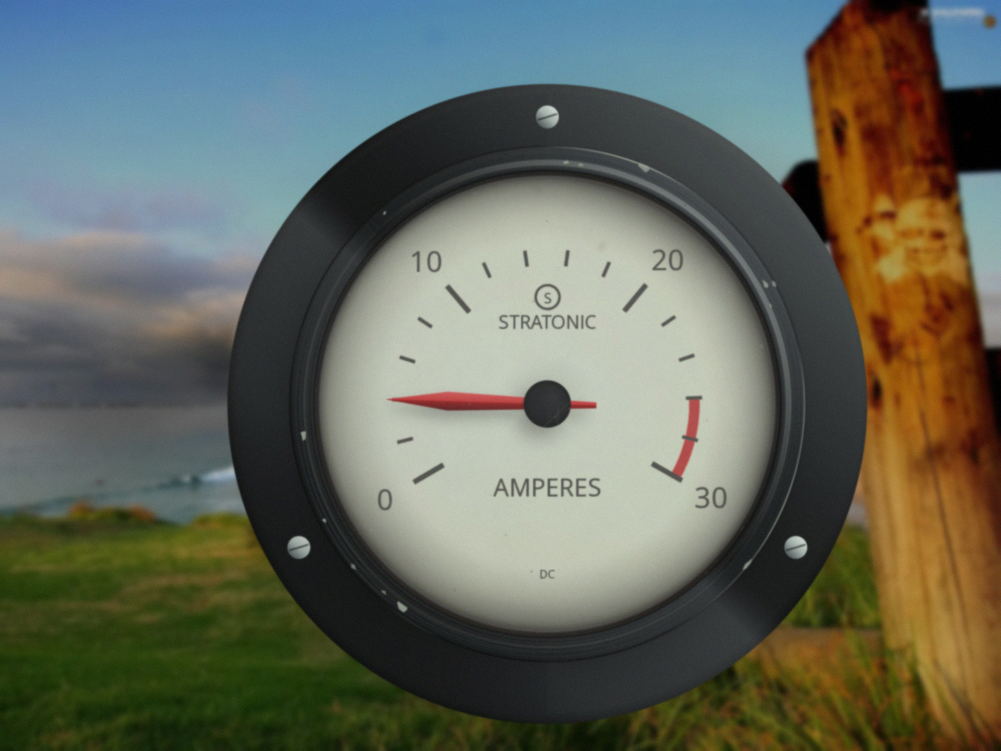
4A
